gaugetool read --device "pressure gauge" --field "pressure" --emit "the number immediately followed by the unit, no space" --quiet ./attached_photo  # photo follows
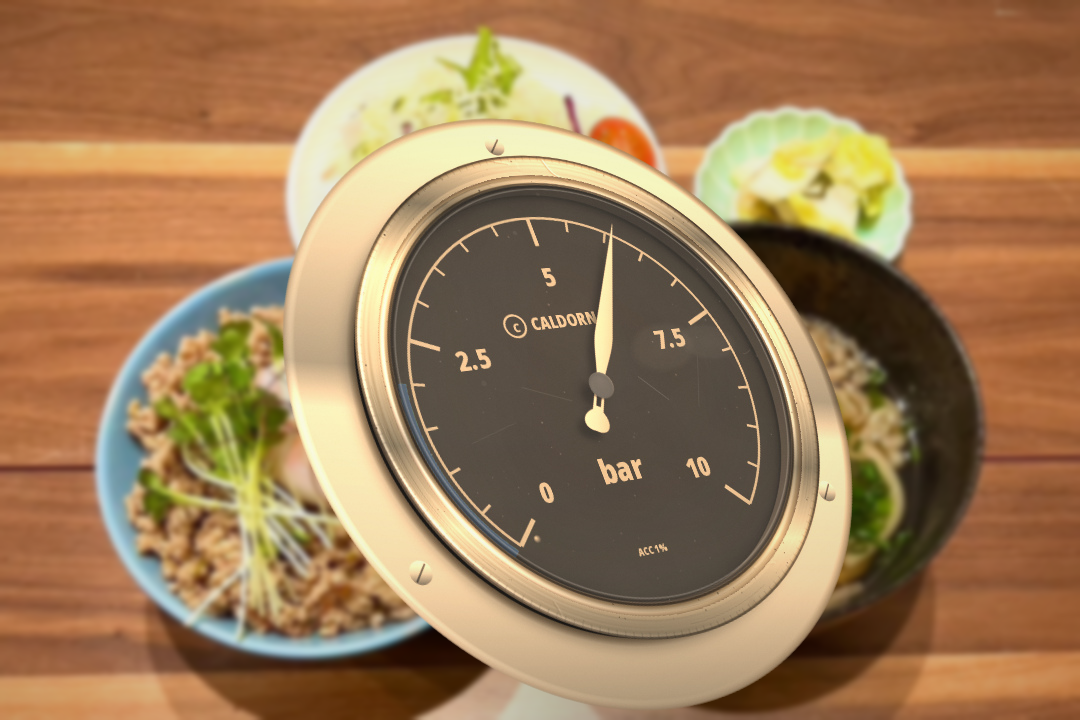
6bar
